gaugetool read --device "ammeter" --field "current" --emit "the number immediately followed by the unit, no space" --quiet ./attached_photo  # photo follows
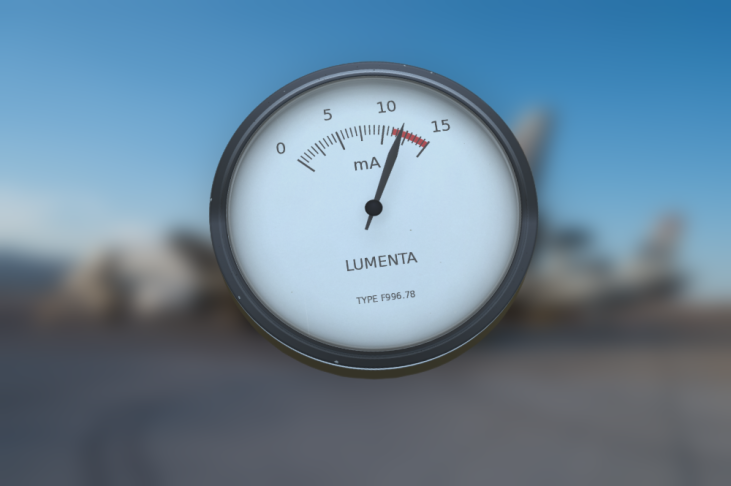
12mA
